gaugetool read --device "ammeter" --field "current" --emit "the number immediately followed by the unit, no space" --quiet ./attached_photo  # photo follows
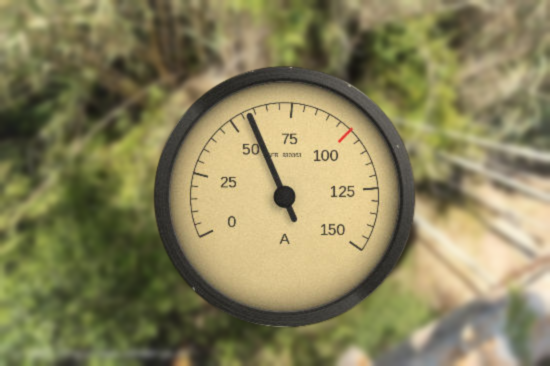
57.5A
